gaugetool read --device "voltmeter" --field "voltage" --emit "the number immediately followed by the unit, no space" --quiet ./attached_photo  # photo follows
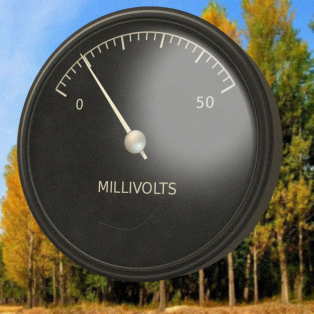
10mV
